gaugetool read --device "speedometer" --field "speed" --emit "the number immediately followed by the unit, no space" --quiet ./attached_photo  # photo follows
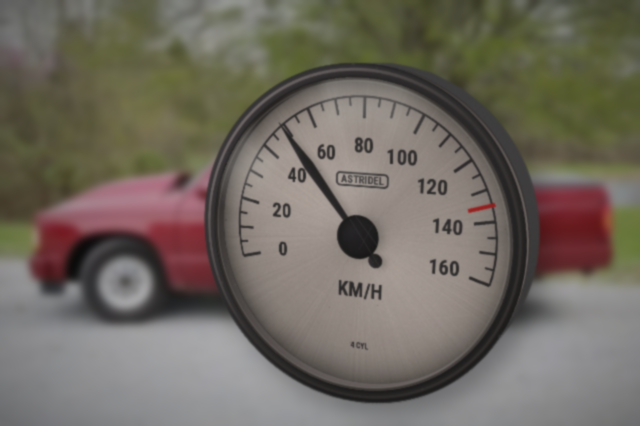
50km/h
